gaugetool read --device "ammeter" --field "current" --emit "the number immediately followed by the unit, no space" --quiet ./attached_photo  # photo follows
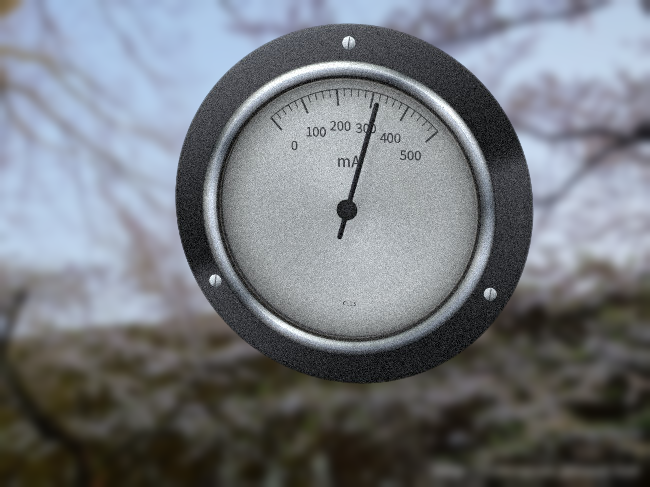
320mA
